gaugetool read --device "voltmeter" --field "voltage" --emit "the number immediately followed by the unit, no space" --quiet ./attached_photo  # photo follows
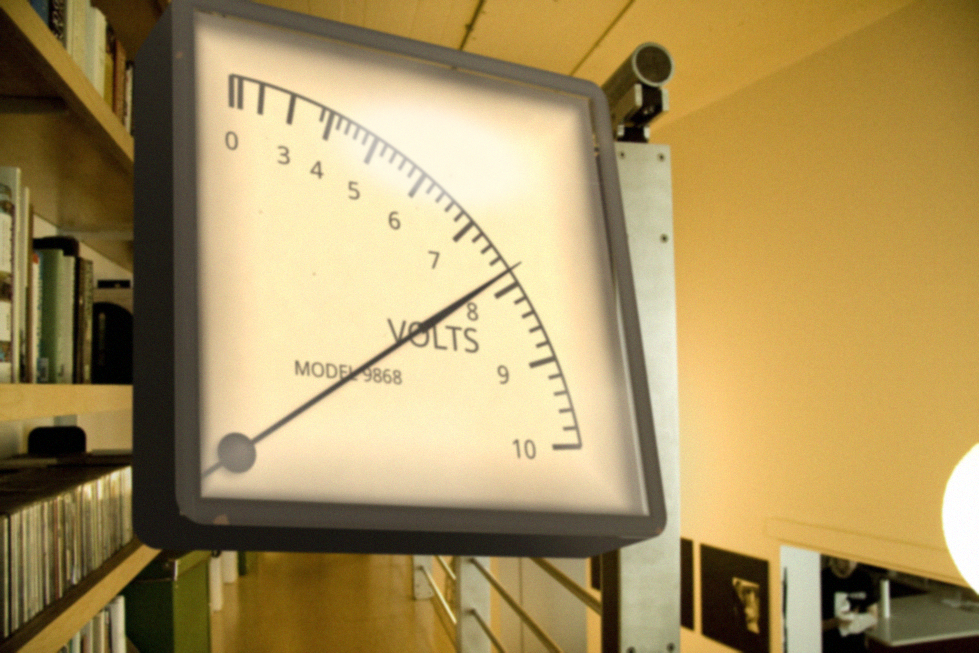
7.8V
